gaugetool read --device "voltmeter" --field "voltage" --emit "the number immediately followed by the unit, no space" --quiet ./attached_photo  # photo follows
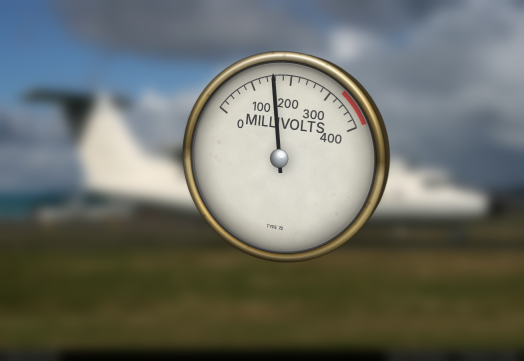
160mV
